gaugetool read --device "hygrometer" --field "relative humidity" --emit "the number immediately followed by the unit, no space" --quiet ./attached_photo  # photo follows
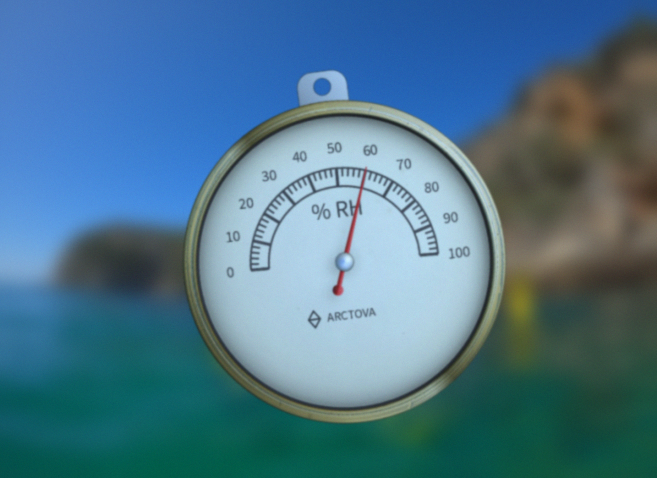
60%
